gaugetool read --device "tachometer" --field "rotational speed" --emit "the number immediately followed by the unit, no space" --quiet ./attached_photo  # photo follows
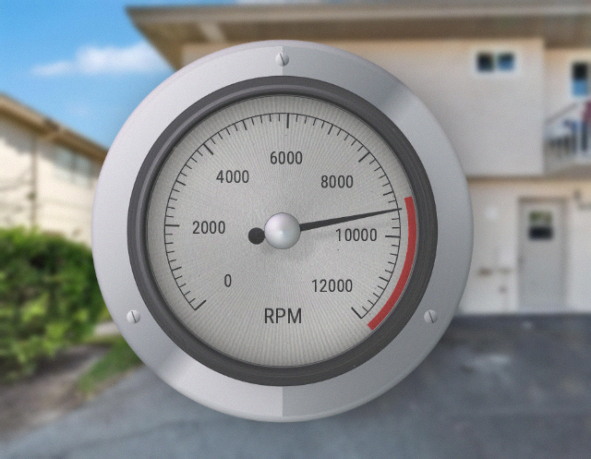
9400rpm
